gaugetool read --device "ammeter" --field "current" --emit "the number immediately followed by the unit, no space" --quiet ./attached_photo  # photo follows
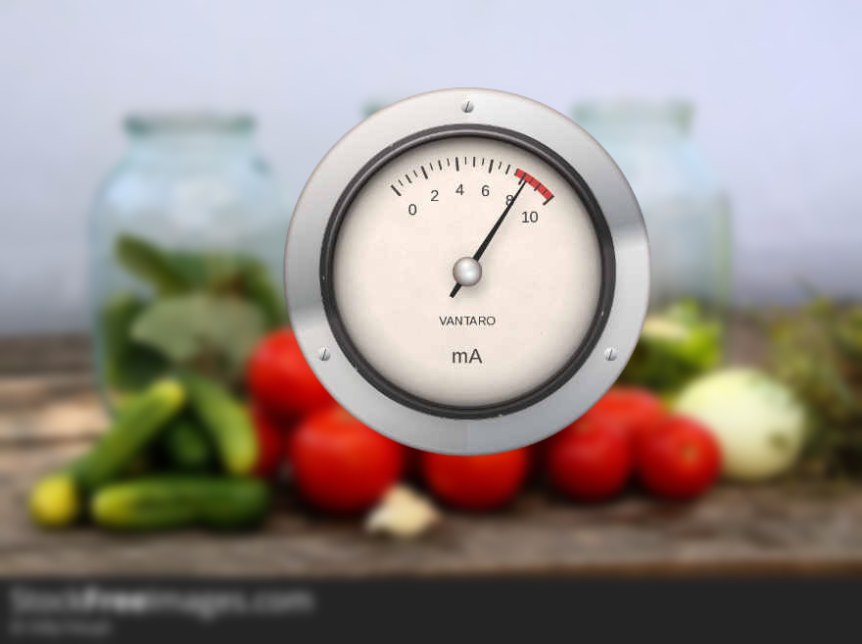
8.25mA
